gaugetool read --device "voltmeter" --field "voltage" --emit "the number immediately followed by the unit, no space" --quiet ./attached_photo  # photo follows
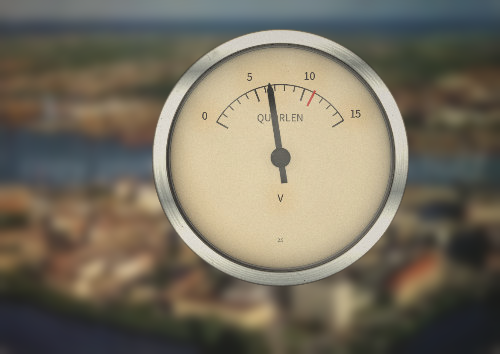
6.5V
